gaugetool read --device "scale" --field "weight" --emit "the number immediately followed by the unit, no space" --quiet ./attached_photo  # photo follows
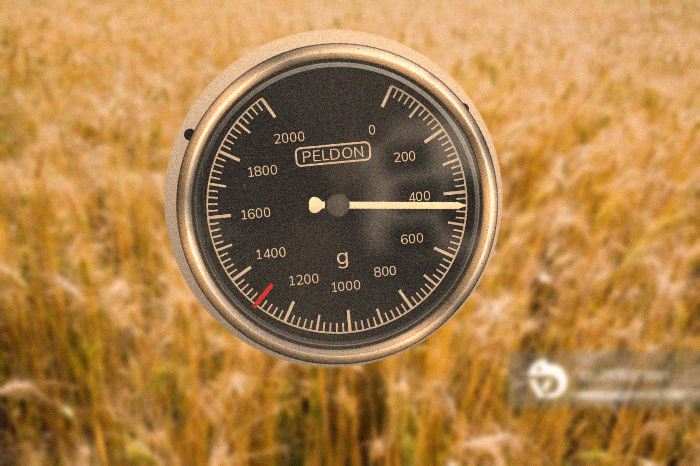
440g
